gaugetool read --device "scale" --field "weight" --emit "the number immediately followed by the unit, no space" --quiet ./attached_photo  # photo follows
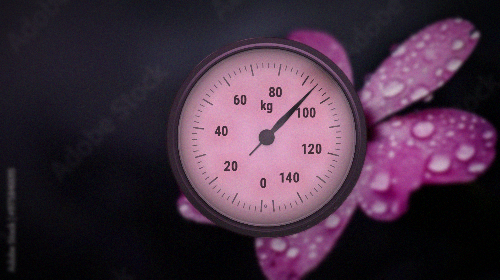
94kg
